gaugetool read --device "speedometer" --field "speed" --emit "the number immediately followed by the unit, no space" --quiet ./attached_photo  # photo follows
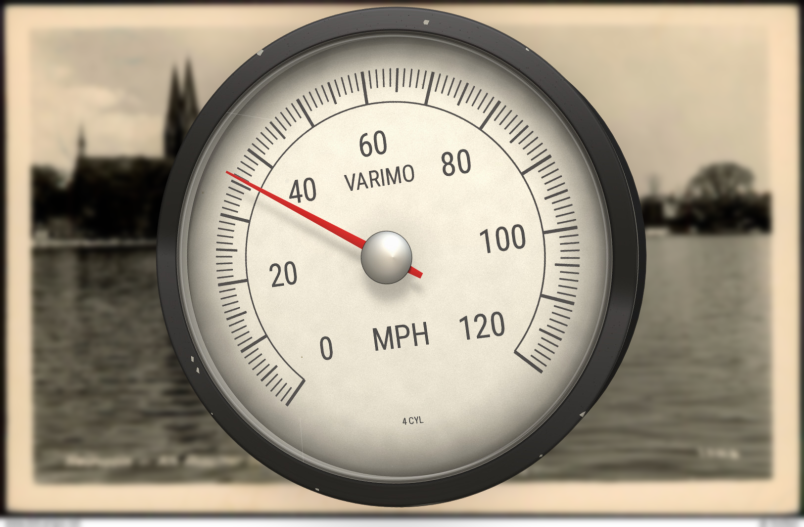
36mph
